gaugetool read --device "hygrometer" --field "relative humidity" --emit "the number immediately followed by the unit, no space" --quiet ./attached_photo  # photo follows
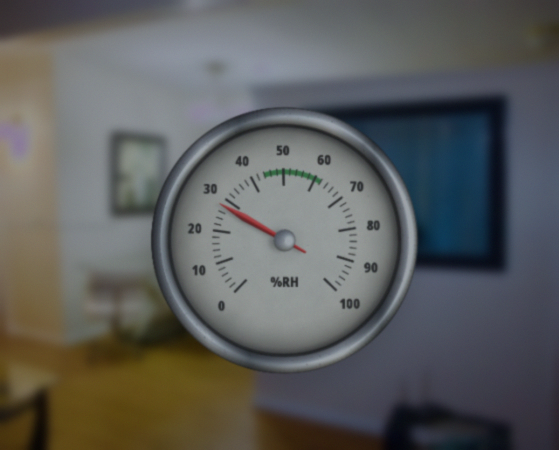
28%
